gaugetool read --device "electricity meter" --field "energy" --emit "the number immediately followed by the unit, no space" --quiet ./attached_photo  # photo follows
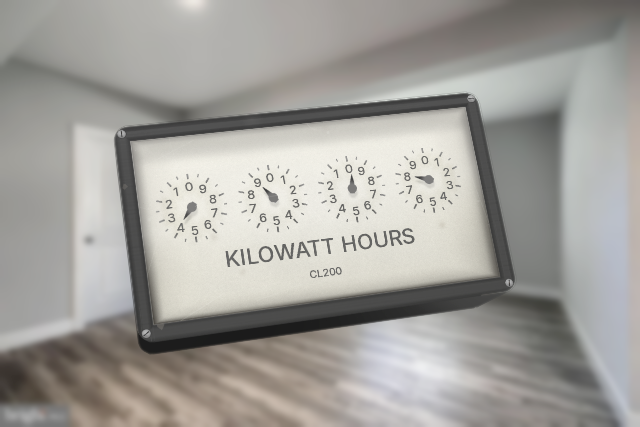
3898kWh
